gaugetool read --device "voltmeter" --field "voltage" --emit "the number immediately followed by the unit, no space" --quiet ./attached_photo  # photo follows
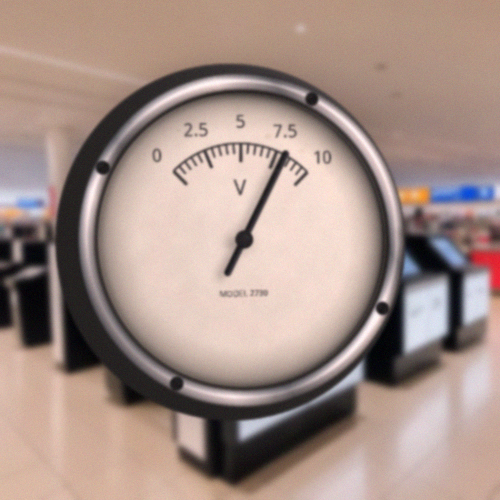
8V
